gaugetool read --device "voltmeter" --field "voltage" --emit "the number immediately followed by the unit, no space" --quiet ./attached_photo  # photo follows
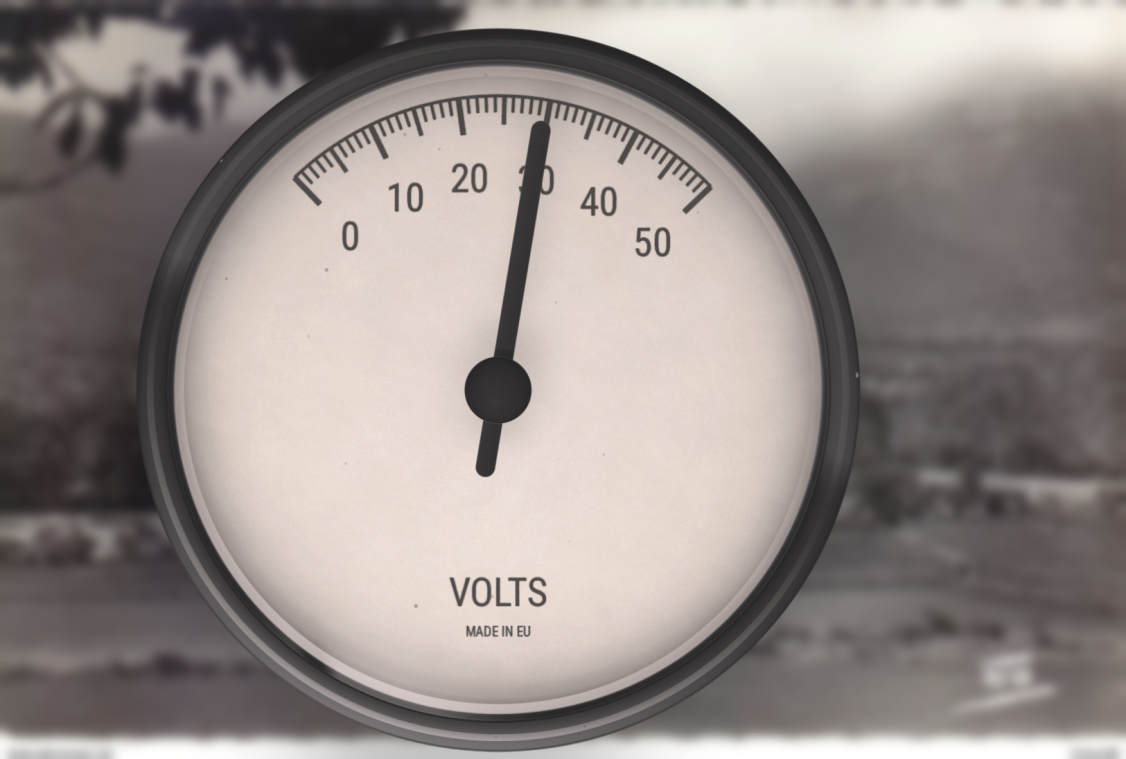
29.5V
